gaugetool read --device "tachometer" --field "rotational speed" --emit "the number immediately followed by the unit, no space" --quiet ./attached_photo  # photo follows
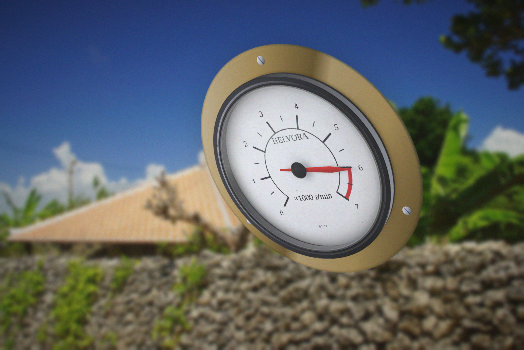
6000rpm
